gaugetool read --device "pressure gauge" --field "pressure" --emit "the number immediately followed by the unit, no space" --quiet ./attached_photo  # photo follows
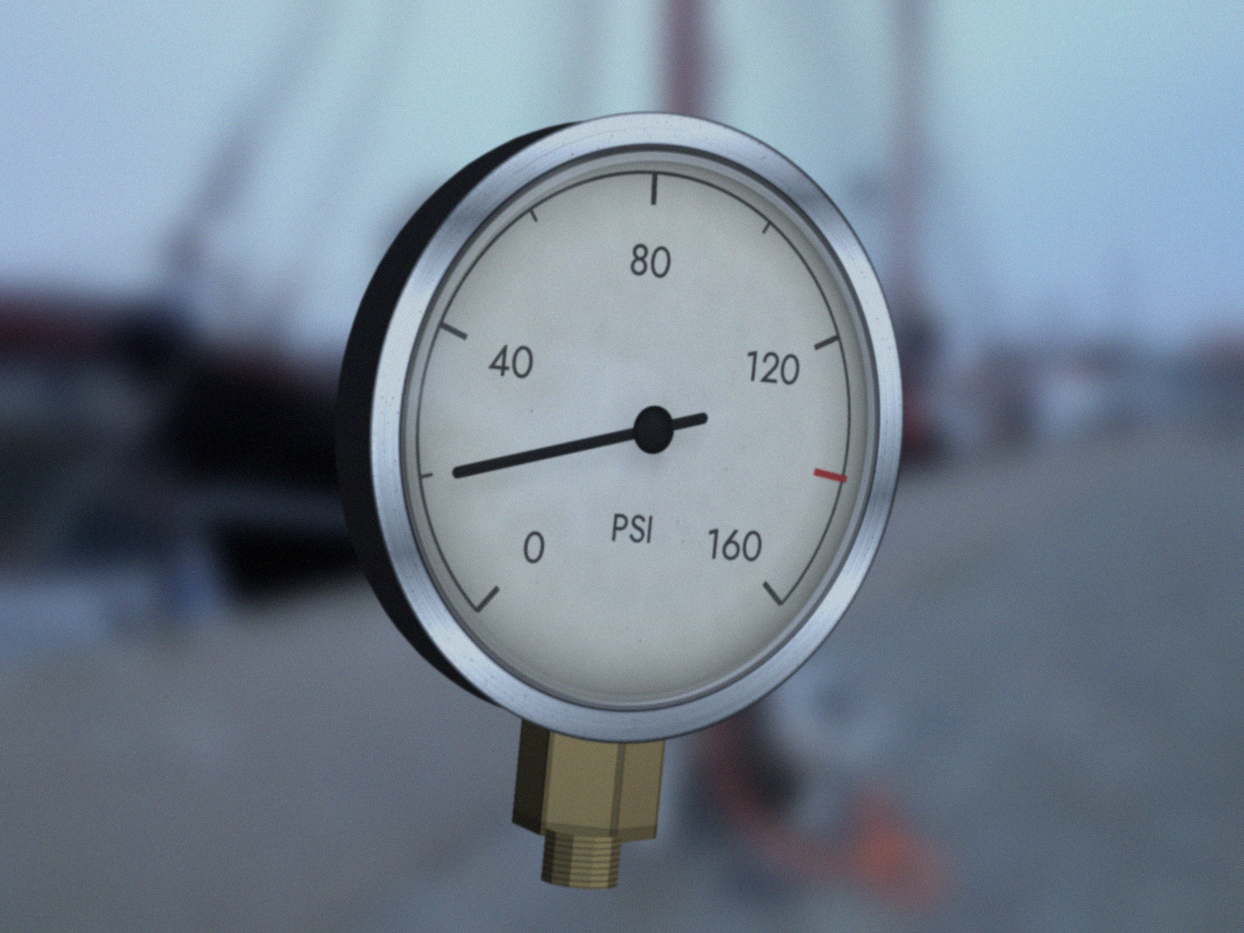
20psi
